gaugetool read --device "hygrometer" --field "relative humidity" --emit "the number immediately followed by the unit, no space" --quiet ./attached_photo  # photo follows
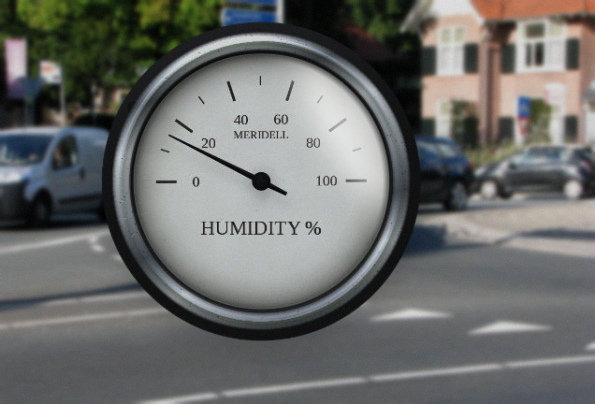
15%
